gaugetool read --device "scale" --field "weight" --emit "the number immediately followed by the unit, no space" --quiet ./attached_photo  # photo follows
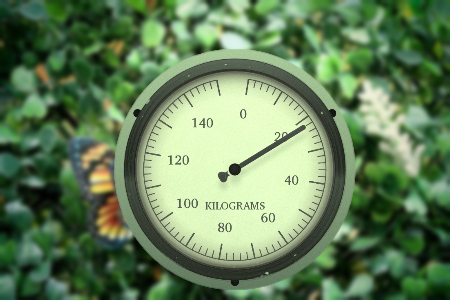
22kg
